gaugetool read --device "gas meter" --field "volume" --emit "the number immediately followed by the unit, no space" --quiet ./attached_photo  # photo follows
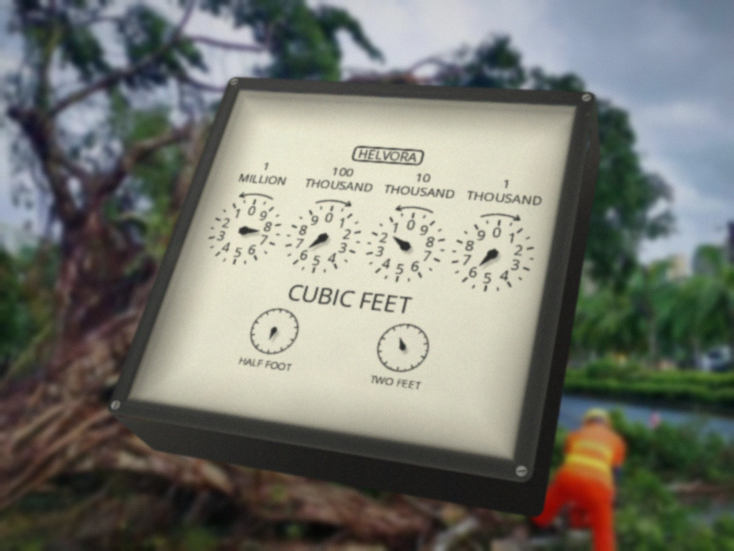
761600ft³
